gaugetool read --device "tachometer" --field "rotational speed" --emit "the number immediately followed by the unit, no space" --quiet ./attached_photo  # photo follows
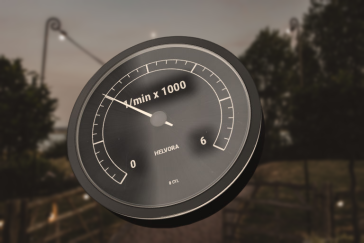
2000rpm
